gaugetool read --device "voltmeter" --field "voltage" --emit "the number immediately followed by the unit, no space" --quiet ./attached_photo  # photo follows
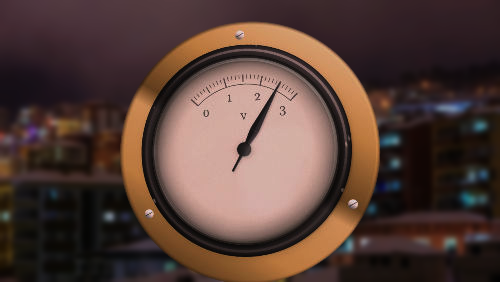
2.5V
